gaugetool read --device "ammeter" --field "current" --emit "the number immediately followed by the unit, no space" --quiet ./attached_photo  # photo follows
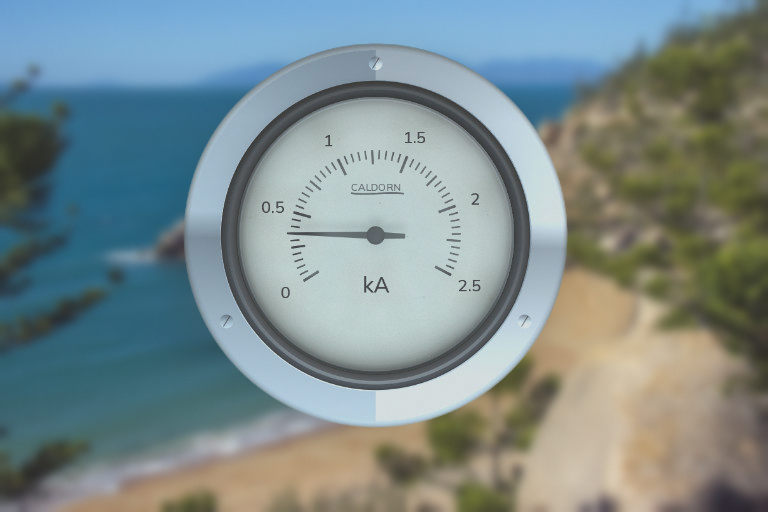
0.35kA
